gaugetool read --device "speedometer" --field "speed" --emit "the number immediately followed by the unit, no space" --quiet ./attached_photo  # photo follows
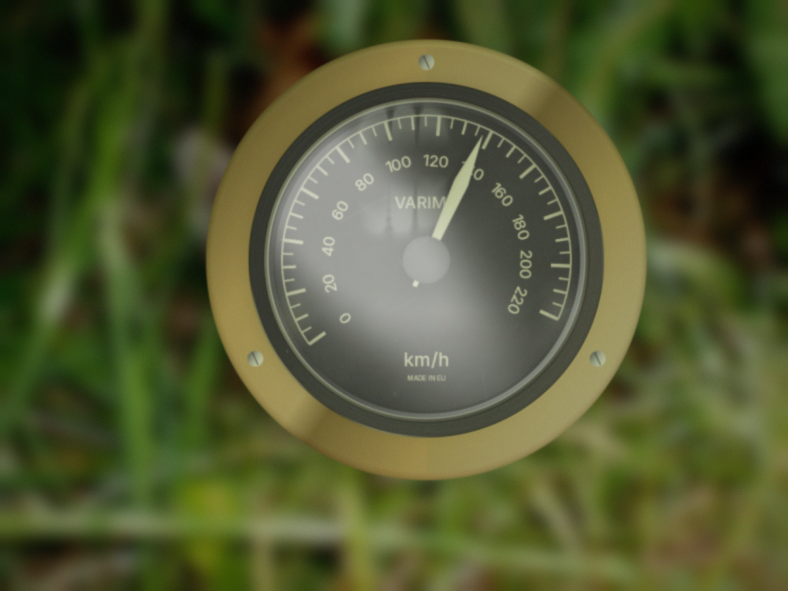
137.5km/h
